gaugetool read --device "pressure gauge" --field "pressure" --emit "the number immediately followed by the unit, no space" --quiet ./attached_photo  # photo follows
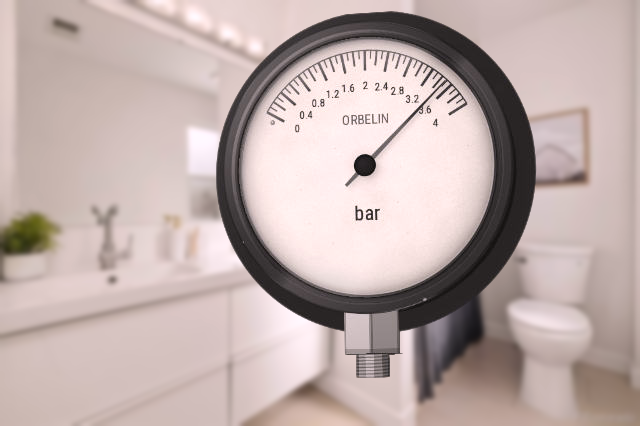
3.5bar
